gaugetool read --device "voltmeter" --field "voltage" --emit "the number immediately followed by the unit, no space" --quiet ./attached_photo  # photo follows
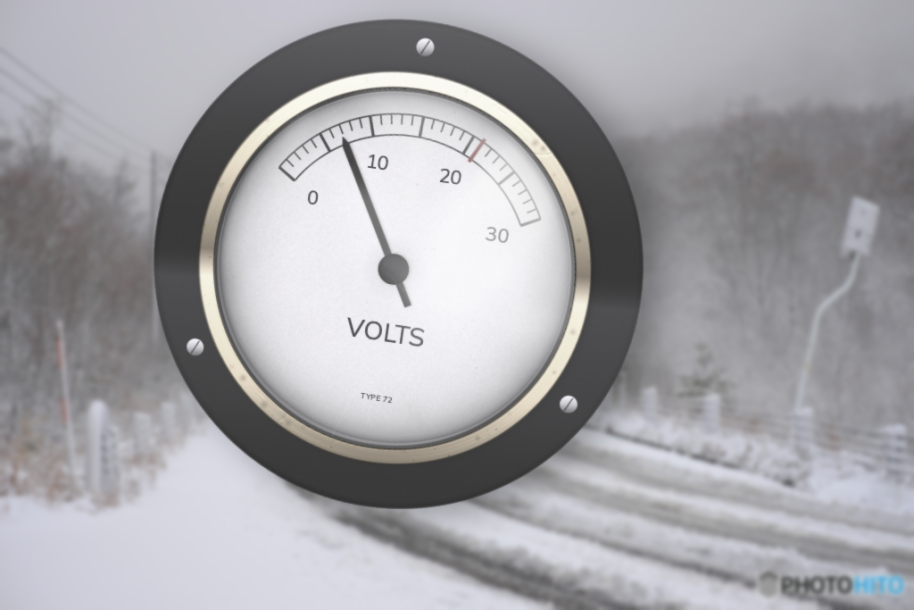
7V
